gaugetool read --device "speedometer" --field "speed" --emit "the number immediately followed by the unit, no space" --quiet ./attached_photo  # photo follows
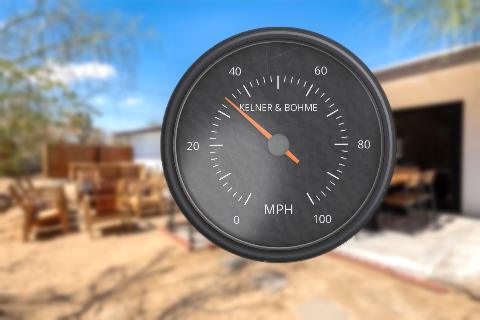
34mph
